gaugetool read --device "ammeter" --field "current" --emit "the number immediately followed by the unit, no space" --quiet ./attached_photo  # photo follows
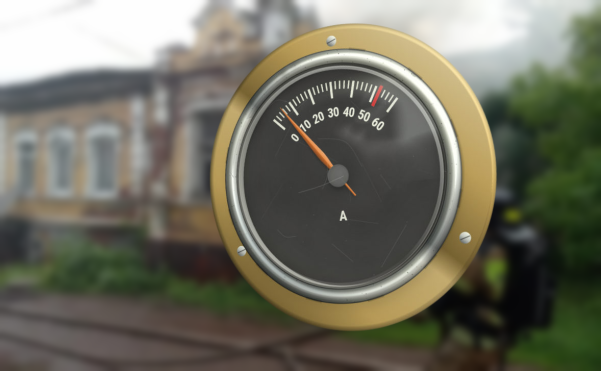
6A
